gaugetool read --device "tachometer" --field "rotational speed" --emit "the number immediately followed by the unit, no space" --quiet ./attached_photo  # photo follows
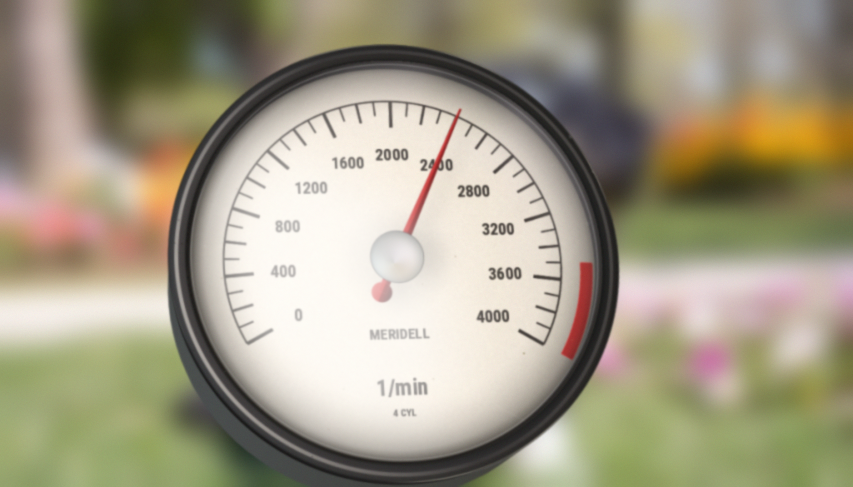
2400rpm
